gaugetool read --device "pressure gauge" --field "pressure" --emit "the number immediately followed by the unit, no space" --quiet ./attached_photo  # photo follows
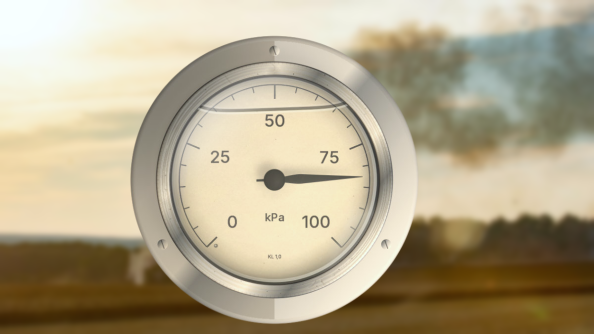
82.5kPa
